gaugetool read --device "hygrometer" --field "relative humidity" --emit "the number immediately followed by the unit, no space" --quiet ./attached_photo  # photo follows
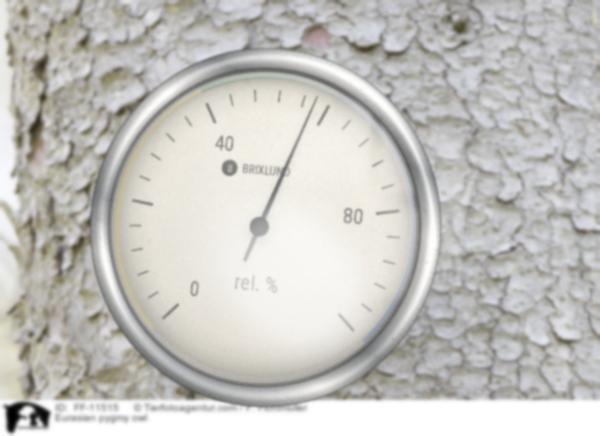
58%
